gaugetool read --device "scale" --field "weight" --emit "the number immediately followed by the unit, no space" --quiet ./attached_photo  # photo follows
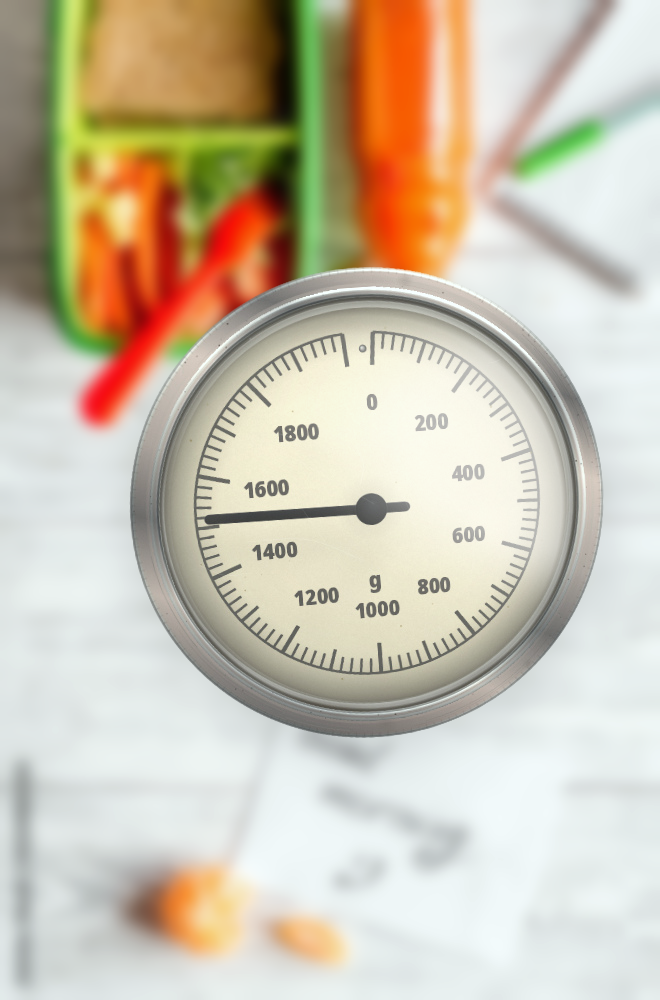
1520g
